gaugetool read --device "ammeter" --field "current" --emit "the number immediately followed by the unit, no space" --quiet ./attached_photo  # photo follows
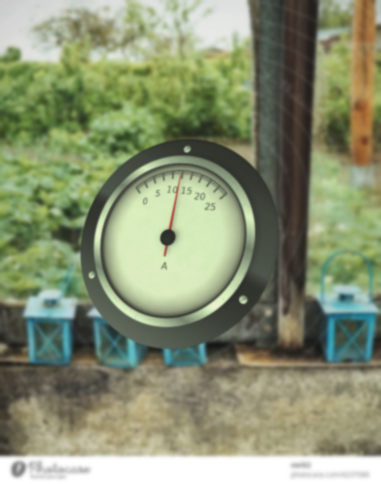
12.5A
